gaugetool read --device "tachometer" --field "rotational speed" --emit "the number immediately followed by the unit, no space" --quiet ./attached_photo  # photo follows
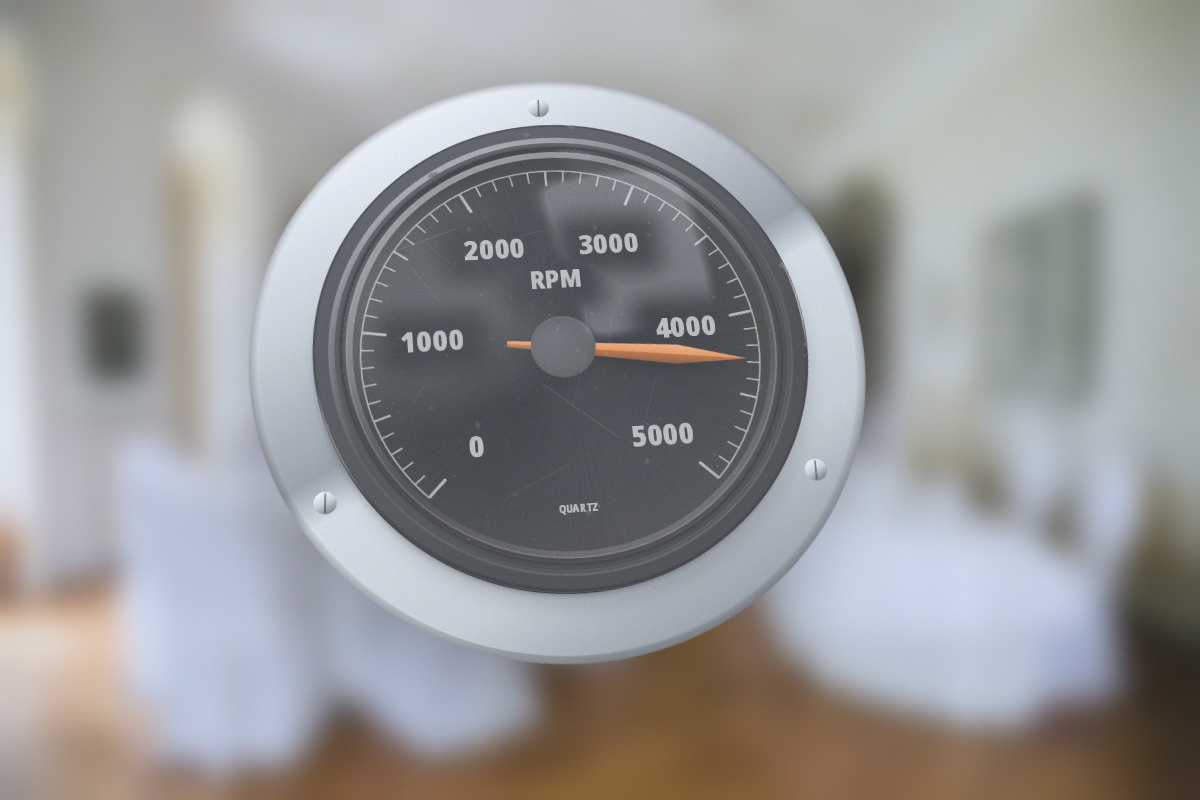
4300rpm
